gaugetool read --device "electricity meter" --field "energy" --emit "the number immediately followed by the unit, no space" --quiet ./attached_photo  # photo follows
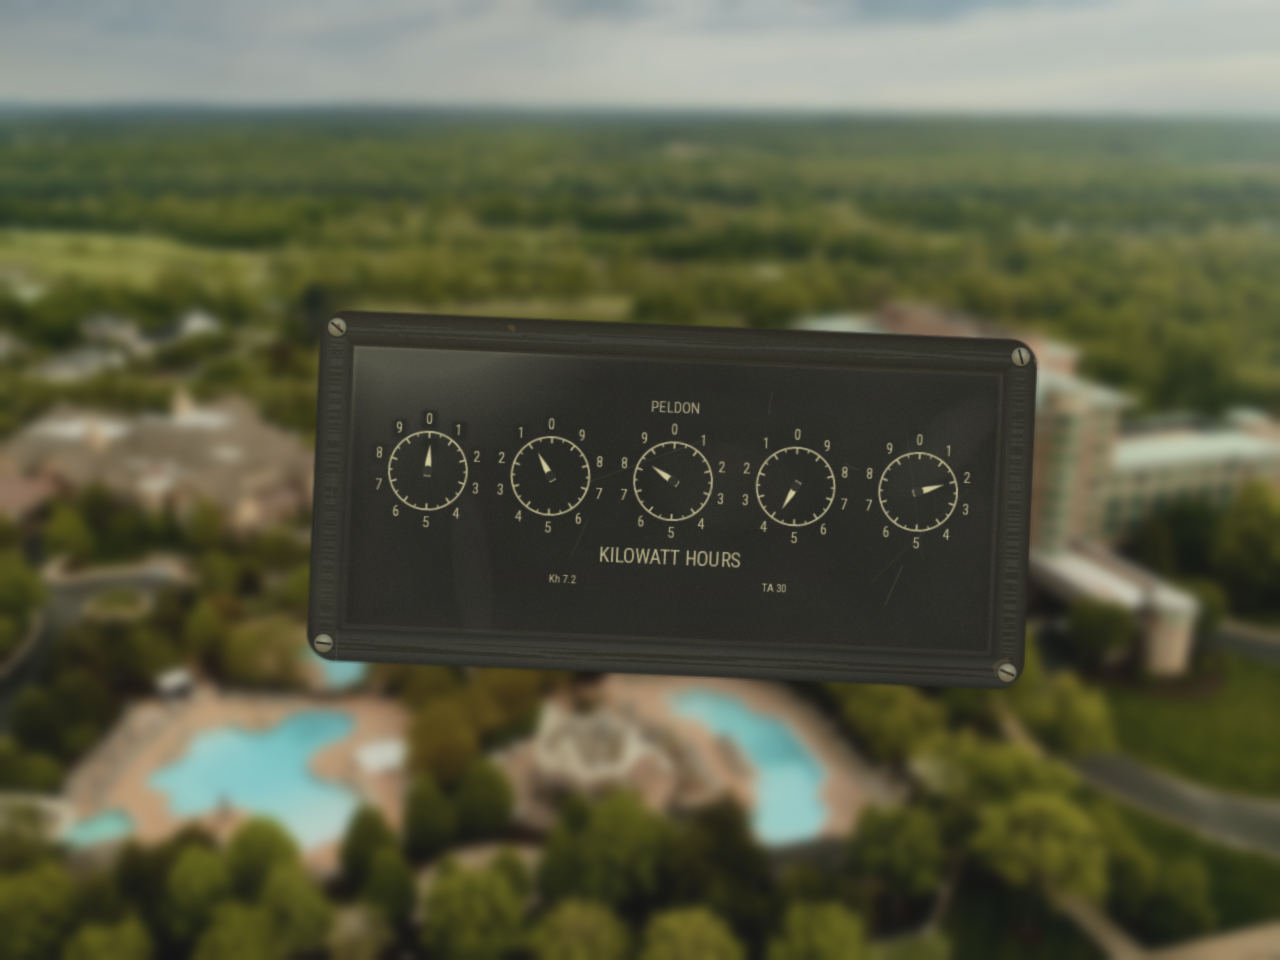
842kWh
